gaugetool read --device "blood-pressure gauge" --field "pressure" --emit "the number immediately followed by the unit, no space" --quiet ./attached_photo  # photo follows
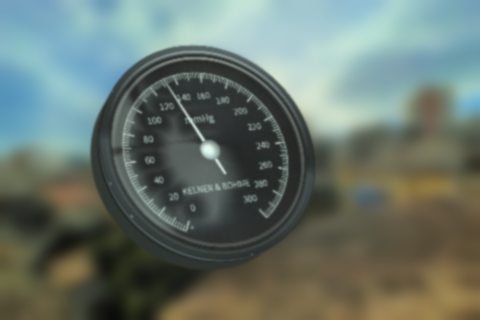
130mmHg
